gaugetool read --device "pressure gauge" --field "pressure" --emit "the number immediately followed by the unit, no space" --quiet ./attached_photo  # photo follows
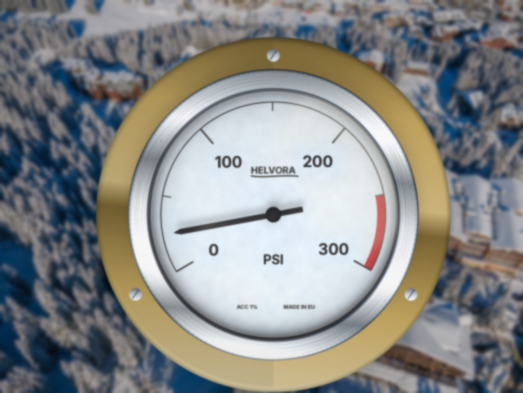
25psi
